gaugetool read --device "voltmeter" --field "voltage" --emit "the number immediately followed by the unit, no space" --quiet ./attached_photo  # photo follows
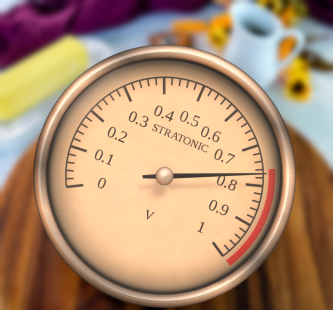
0.77V
